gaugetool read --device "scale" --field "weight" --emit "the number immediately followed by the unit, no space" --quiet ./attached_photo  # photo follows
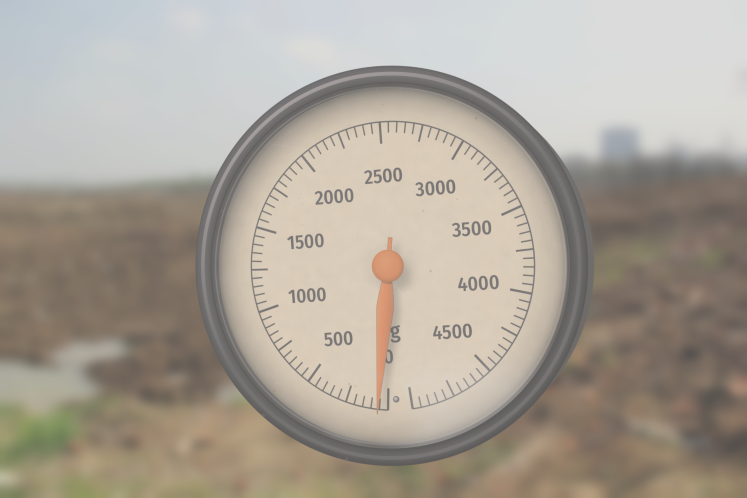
50g
